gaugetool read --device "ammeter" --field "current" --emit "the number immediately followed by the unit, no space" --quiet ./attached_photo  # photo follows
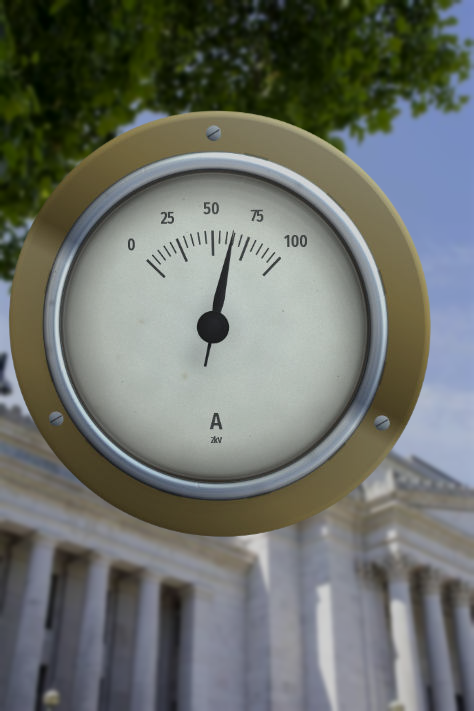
65A
